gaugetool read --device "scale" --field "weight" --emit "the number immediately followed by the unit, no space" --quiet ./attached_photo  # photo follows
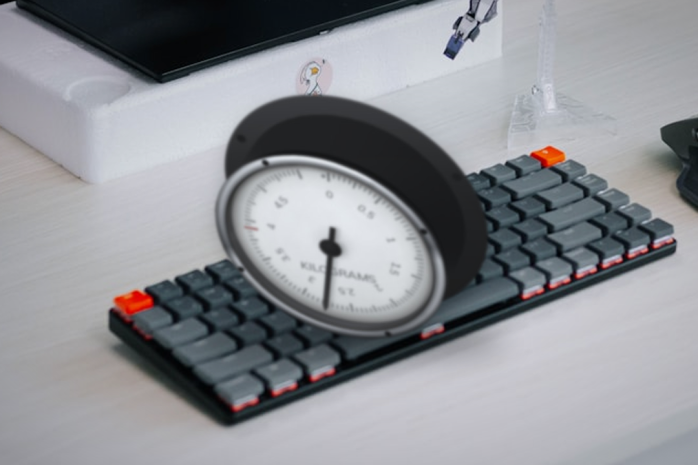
2.75kg
